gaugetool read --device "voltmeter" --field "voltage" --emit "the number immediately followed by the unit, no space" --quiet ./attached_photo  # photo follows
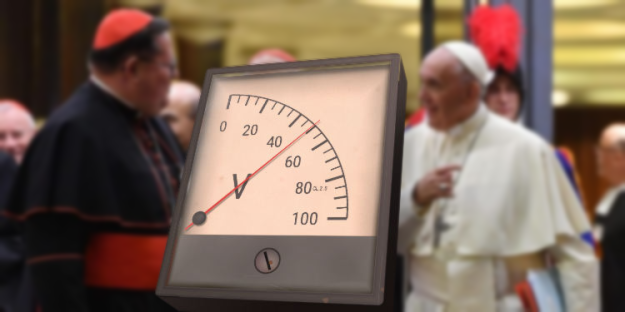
50V
